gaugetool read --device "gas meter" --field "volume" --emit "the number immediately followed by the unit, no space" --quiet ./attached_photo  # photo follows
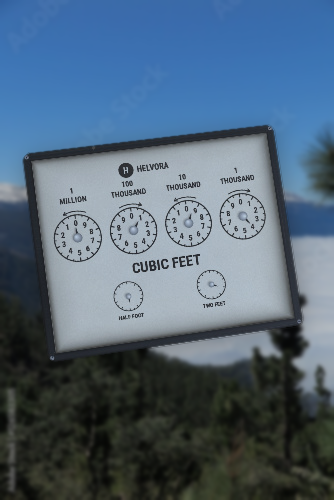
9400ft³
